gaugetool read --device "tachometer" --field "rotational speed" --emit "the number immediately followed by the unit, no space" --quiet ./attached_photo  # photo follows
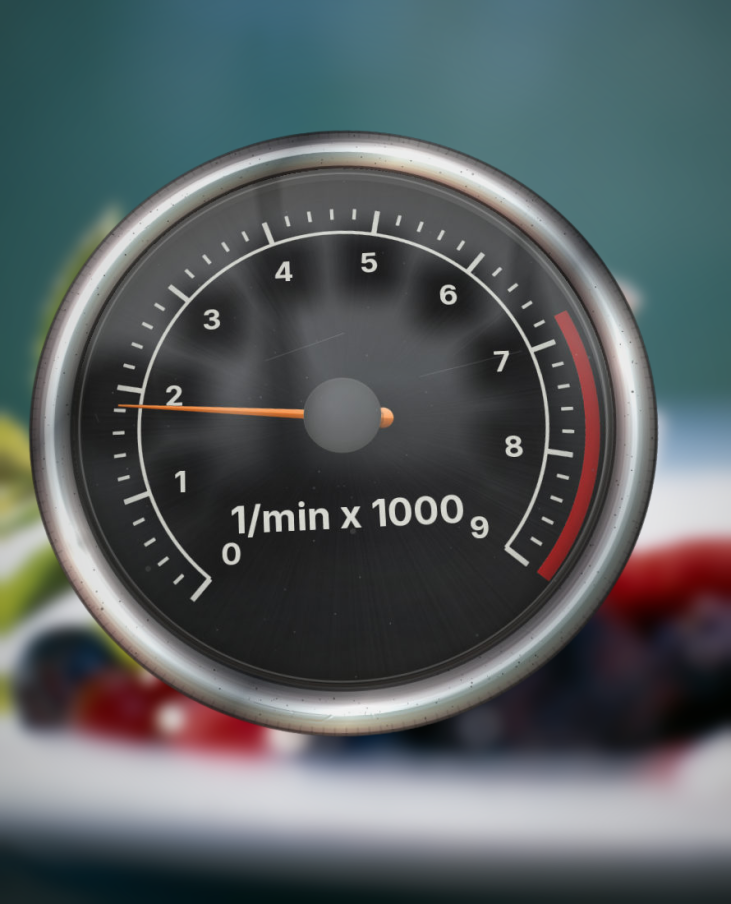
1800rpm
